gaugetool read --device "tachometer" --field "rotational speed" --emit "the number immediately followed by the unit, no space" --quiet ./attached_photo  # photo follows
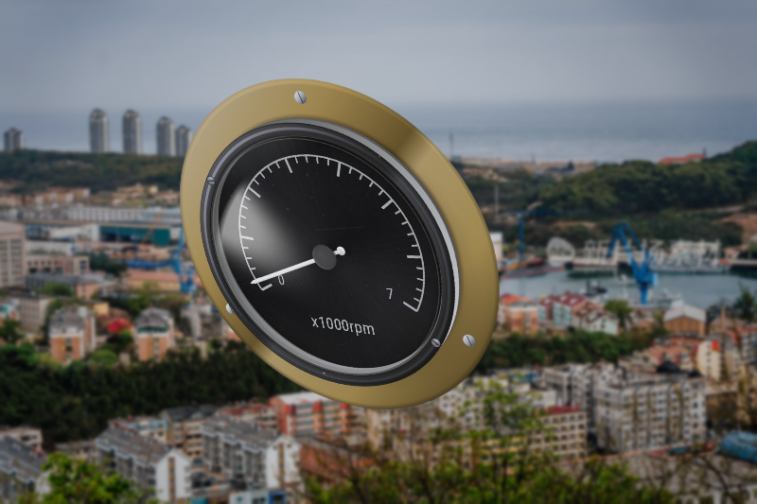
200rpm
